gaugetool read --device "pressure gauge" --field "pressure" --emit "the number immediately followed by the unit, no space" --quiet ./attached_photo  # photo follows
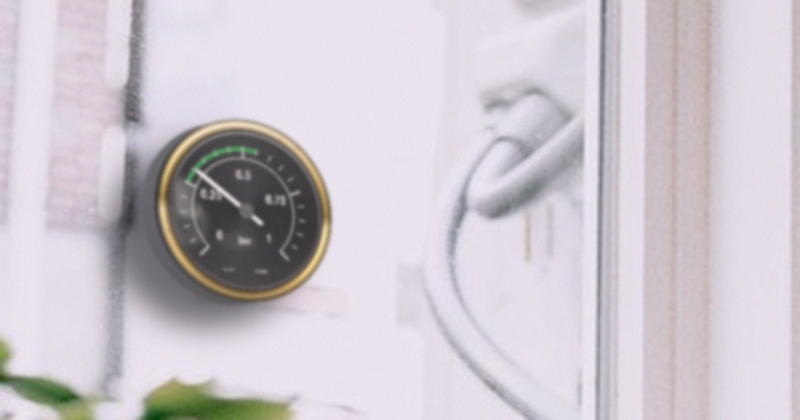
0.3bar
